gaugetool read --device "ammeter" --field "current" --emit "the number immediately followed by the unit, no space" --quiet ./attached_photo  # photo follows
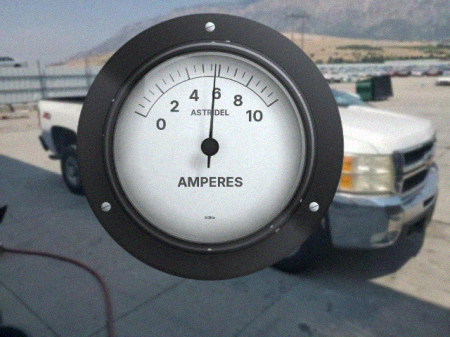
5.75A
